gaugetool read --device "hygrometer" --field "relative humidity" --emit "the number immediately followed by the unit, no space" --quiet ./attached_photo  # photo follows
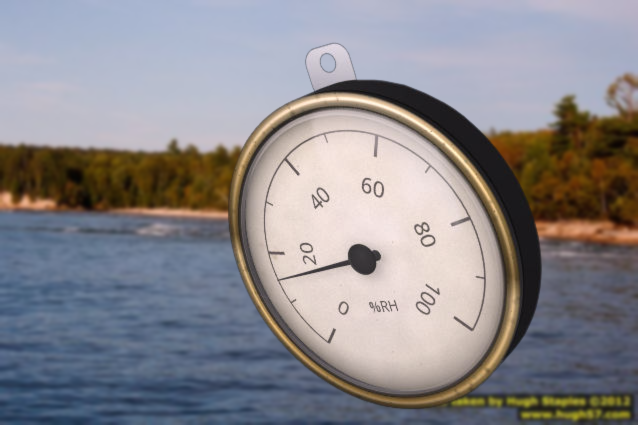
15%
